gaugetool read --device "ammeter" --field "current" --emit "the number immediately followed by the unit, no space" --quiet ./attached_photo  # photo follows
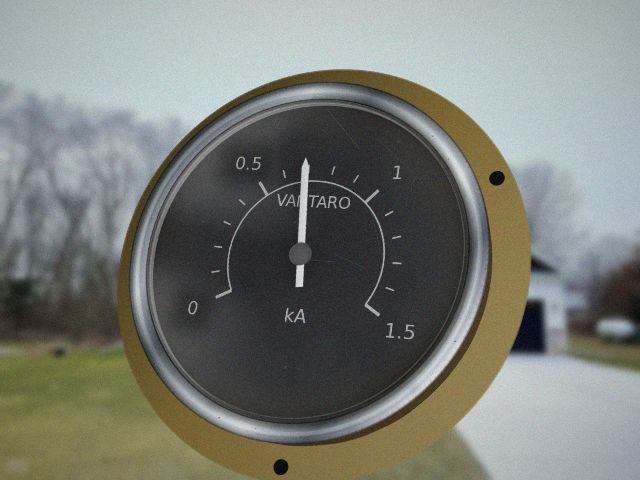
0.7kA
